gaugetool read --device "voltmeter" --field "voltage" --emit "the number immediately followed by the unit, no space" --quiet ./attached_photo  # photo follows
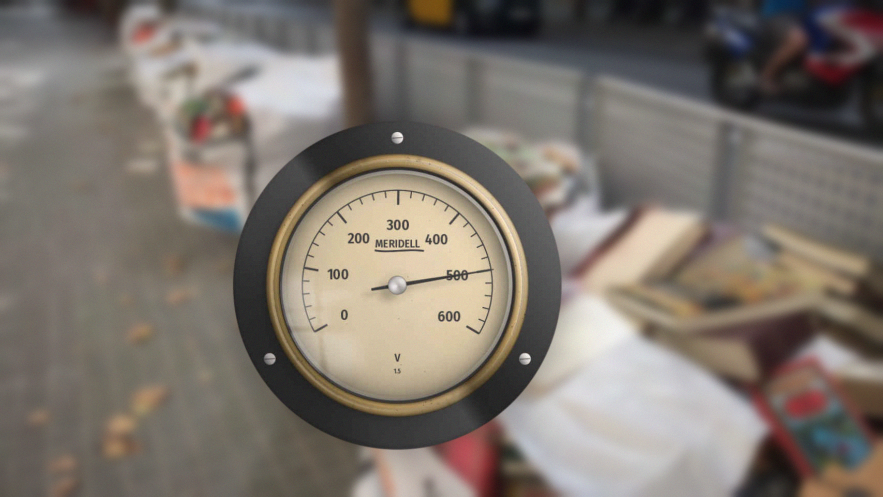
500V
